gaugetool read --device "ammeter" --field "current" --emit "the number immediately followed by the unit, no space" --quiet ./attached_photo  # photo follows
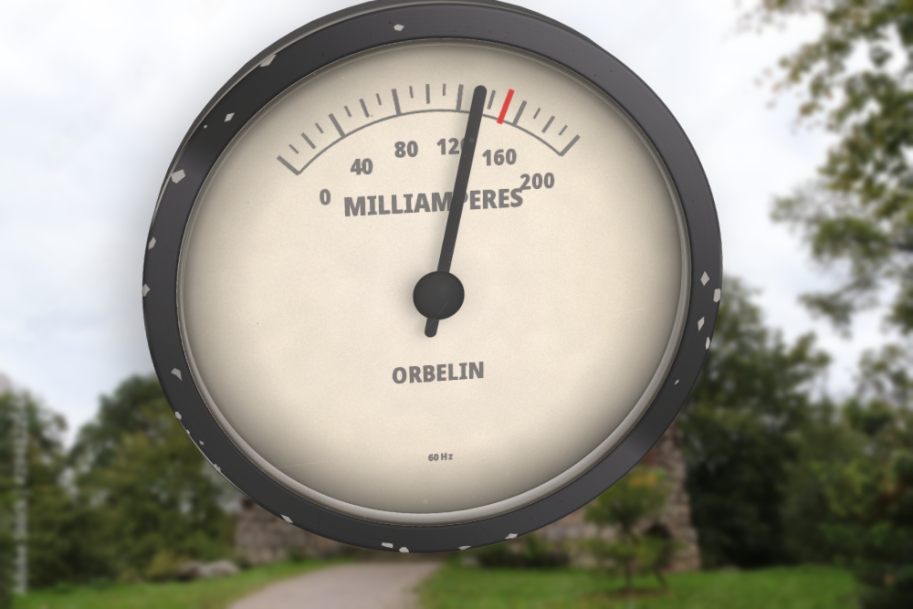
130mA
